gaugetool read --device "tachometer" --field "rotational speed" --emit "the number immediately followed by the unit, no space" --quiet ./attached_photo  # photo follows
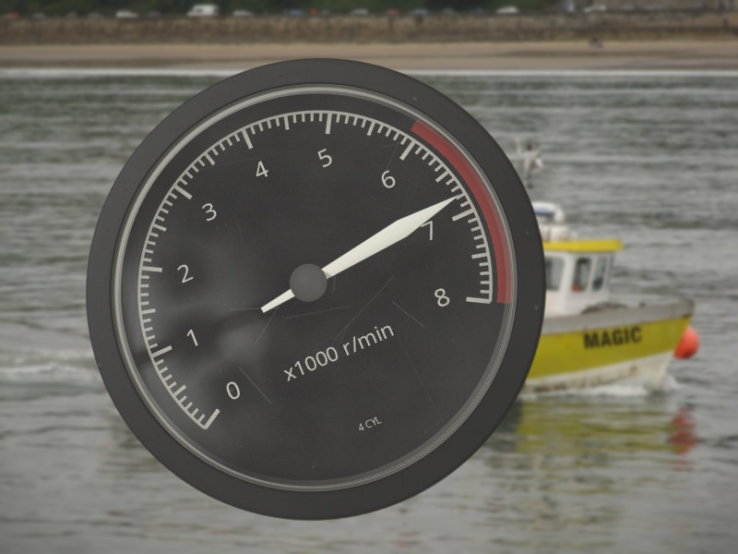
6800rpm
